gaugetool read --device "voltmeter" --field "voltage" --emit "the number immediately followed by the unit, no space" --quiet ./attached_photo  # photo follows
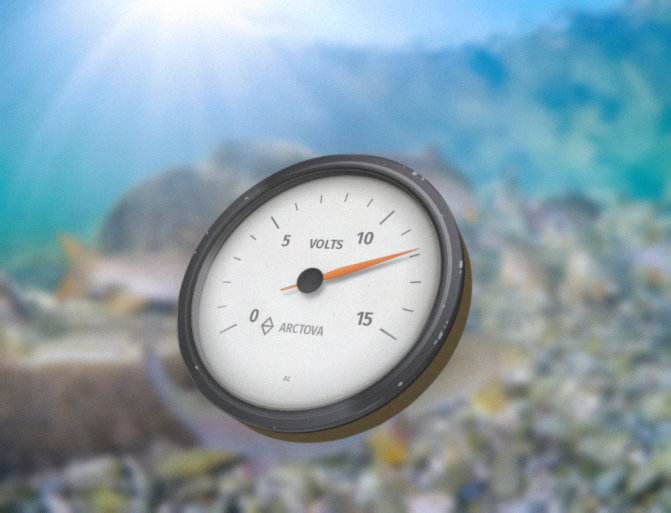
12V
